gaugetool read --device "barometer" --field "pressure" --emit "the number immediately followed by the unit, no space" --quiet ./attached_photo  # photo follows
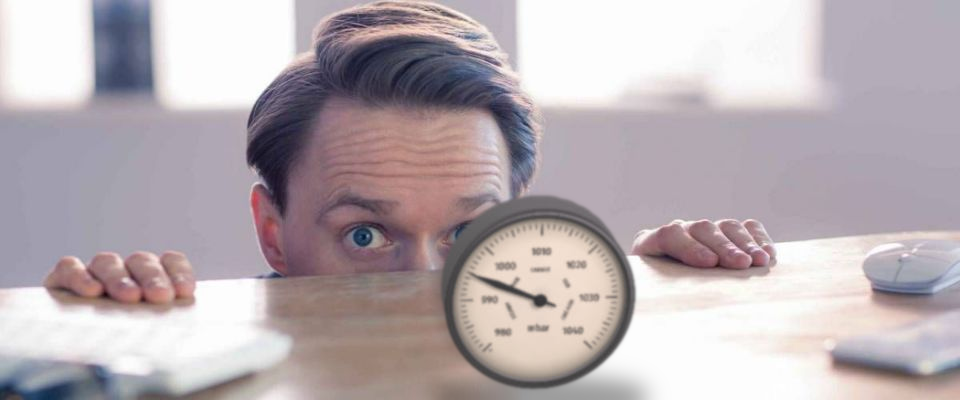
995mbar
